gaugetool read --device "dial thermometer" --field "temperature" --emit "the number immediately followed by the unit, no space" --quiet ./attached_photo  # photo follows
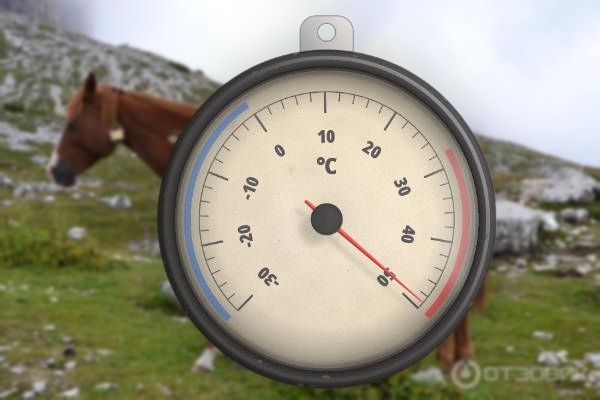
49°C
